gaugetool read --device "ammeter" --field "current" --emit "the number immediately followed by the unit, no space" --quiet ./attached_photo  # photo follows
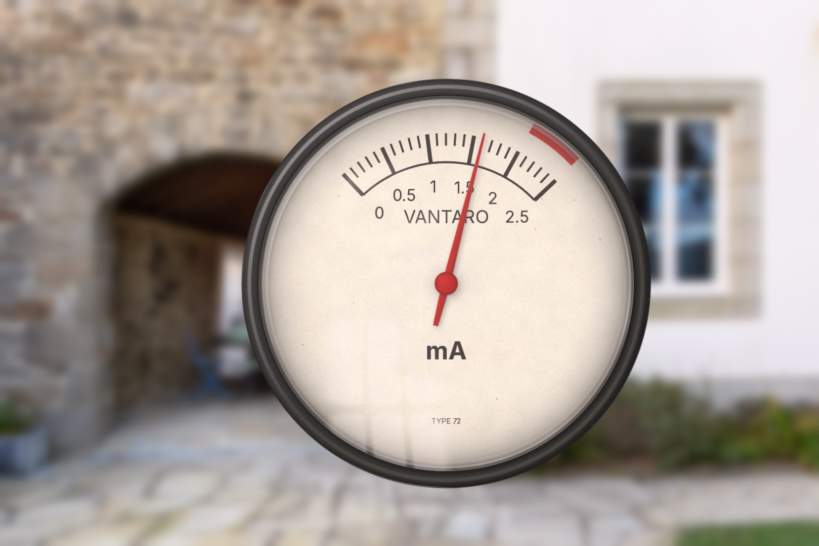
1.6mA
